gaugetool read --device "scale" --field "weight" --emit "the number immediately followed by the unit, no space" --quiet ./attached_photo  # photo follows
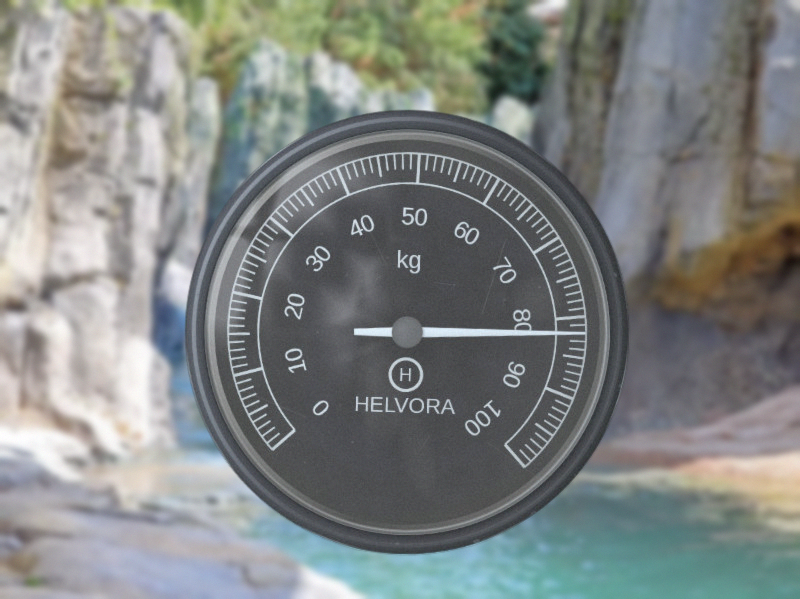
82kg
